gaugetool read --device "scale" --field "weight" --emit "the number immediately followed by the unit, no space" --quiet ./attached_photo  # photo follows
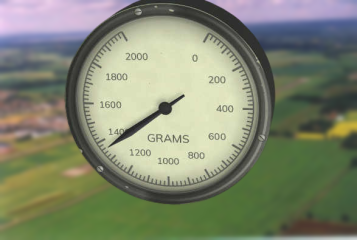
1360g
